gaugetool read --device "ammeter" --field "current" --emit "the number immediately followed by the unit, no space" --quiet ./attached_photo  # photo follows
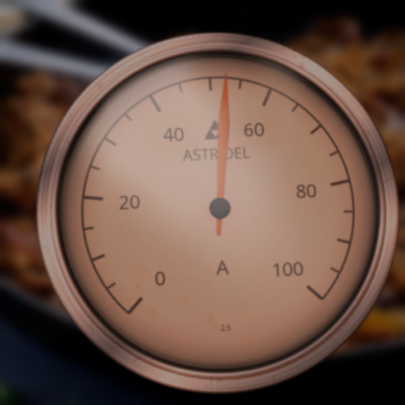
52.5A
